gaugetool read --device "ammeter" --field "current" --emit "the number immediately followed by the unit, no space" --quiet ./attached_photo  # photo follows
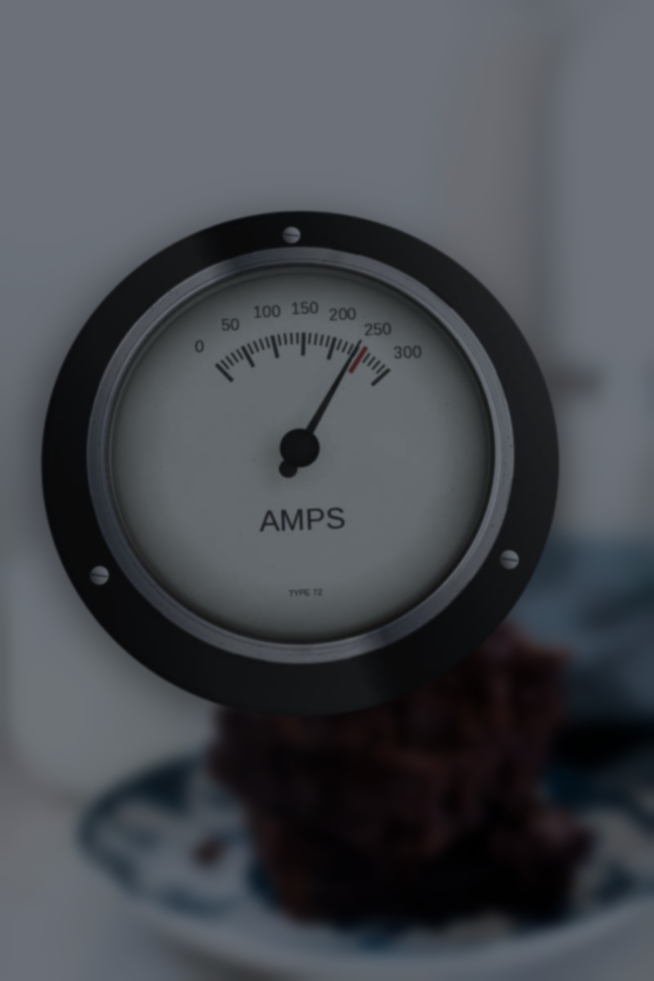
240A
